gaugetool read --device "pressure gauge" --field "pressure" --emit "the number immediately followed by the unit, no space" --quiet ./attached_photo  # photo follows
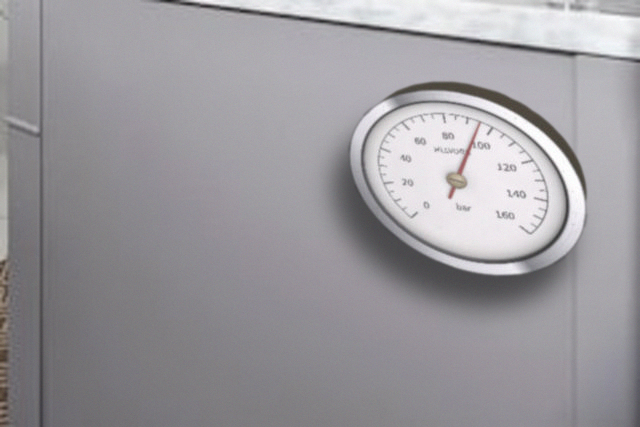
95bar
